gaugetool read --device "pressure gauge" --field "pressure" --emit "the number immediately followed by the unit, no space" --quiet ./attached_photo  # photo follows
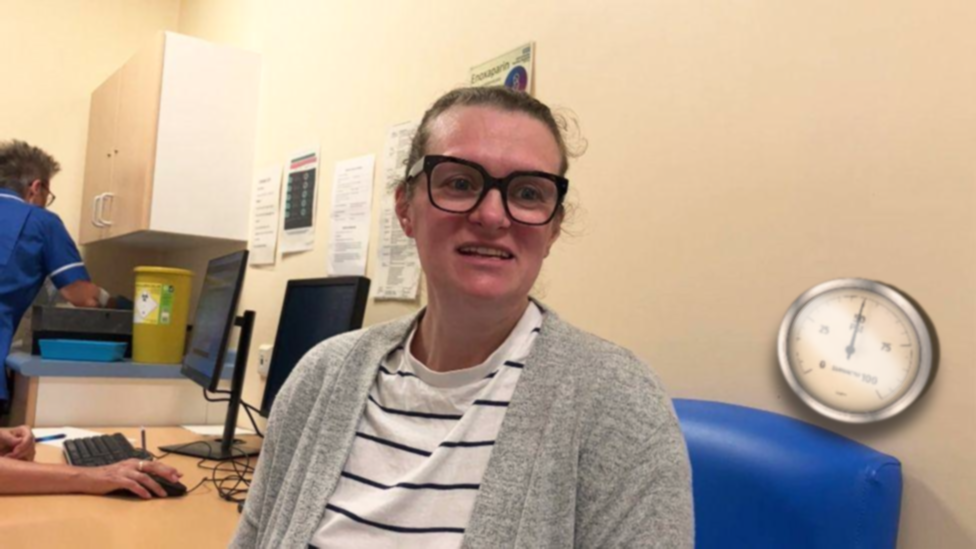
50psi
